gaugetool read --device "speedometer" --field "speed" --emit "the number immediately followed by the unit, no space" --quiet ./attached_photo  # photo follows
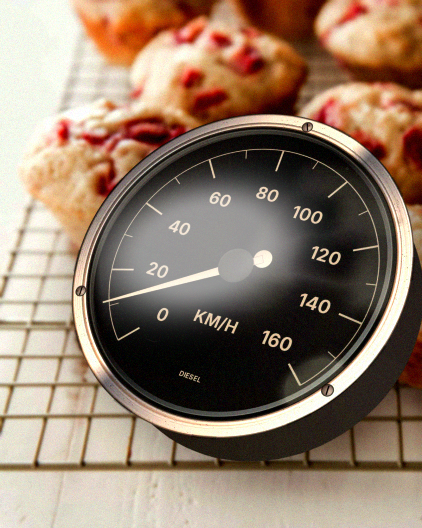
10km/h
